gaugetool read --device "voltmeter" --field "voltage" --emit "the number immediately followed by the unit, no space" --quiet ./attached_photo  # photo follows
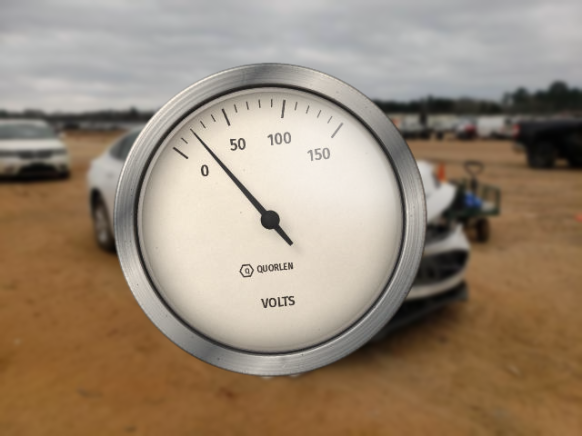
20V
